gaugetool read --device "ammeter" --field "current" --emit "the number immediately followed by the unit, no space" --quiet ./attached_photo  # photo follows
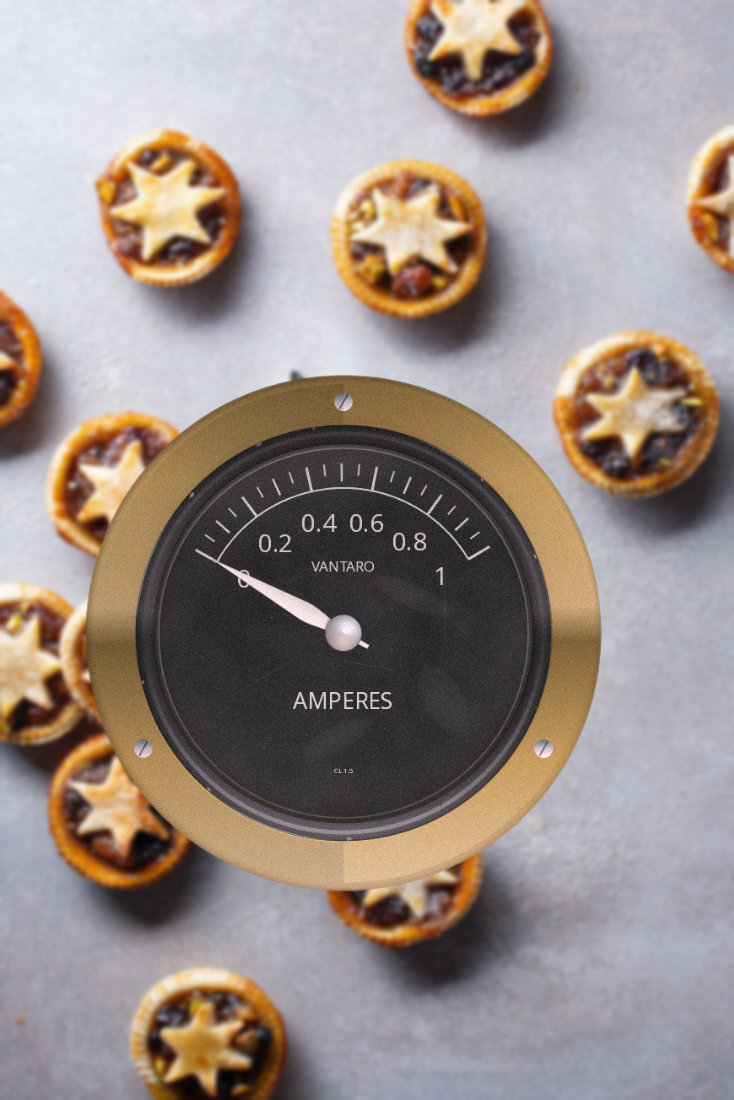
0A
